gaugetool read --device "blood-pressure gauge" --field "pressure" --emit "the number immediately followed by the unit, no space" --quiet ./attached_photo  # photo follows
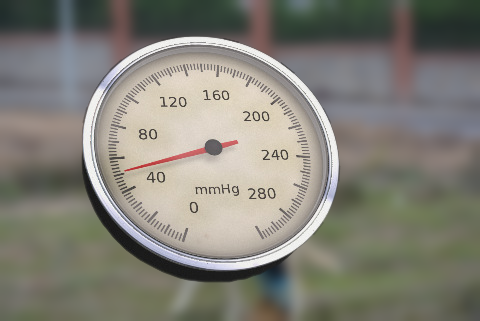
50mmHg
